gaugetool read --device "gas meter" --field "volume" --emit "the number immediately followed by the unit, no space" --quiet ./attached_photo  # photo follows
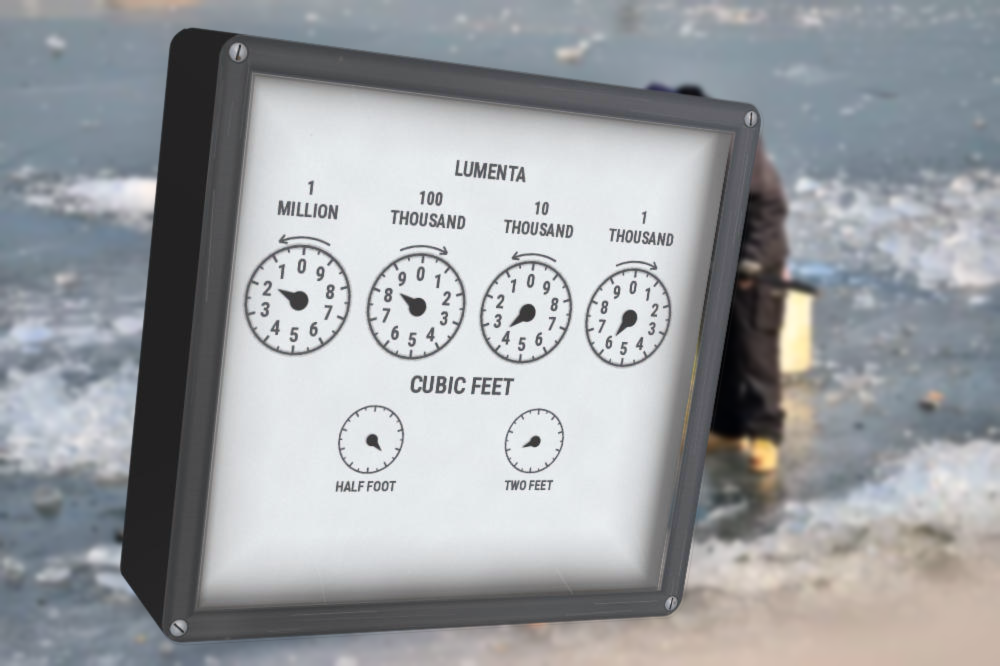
183600ft³
